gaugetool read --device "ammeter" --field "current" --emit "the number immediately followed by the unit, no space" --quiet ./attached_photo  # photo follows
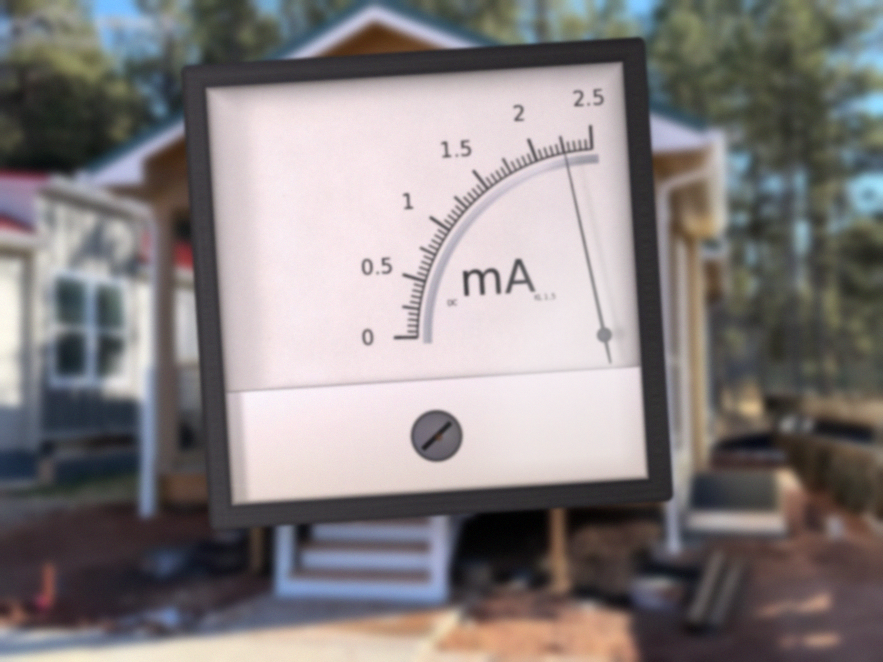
2.25mA
